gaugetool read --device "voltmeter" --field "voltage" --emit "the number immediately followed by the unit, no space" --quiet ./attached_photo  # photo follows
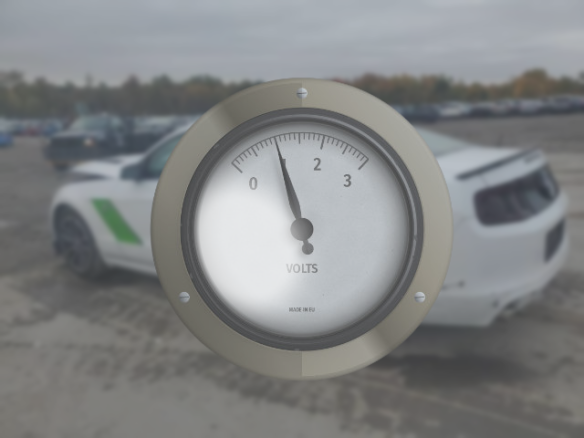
1V
